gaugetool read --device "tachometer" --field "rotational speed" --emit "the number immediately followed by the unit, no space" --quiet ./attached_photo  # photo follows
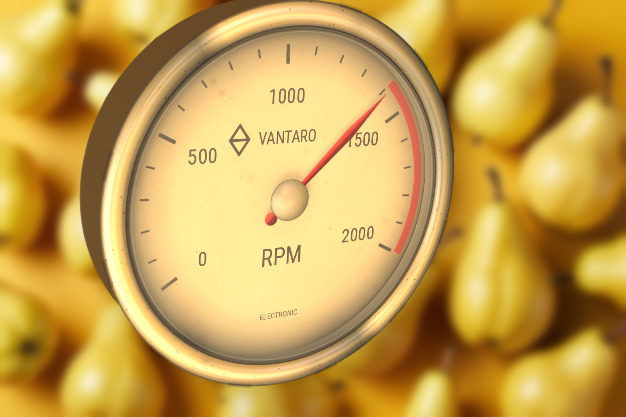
1400rpm
